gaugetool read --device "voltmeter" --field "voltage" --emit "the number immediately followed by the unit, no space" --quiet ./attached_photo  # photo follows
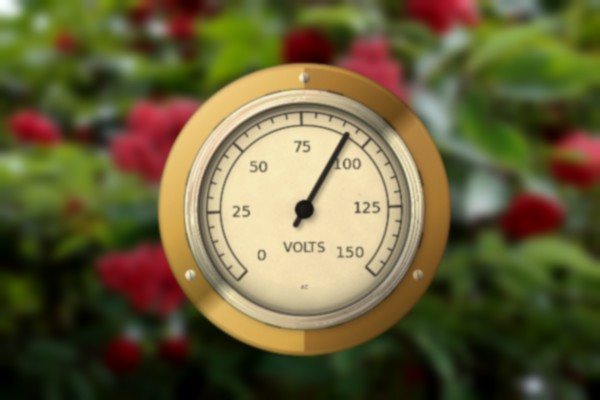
92.5V
